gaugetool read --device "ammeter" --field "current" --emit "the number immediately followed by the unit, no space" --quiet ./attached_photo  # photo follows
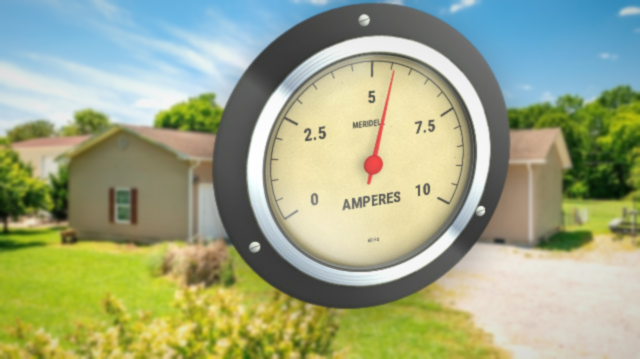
5.5A
